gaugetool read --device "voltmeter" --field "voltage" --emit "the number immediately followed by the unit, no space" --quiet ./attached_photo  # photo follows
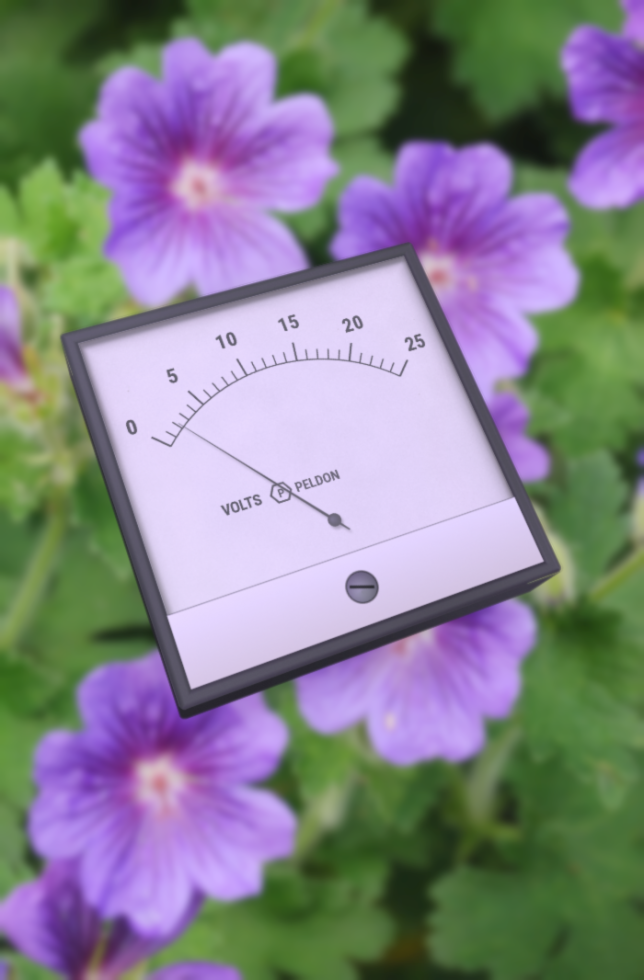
2V
